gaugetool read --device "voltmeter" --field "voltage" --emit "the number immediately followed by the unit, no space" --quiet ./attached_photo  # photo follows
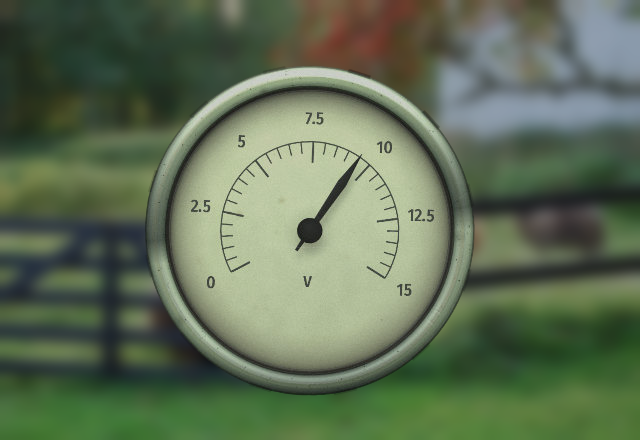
9.5V
